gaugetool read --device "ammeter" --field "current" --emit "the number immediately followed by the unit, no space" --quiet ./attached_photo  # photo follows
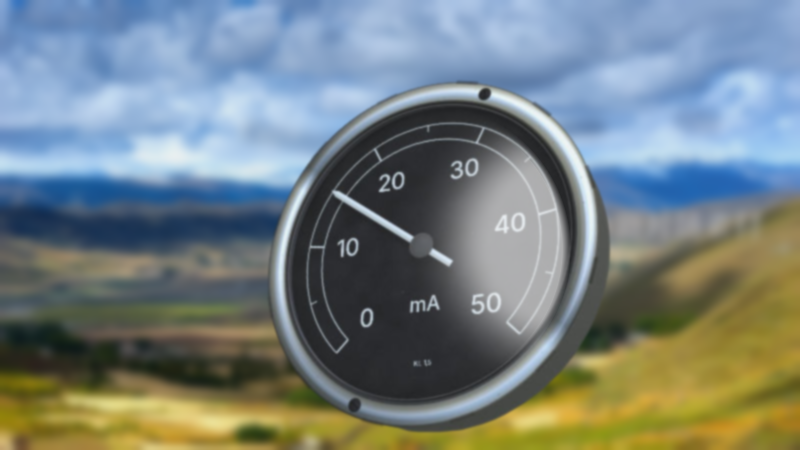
15mA
